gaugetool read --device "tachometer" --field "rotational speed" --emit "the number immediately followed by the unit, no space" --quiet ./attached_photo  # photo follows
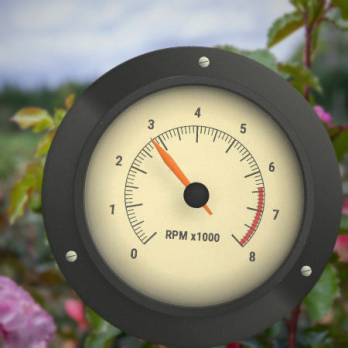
2800rpm
